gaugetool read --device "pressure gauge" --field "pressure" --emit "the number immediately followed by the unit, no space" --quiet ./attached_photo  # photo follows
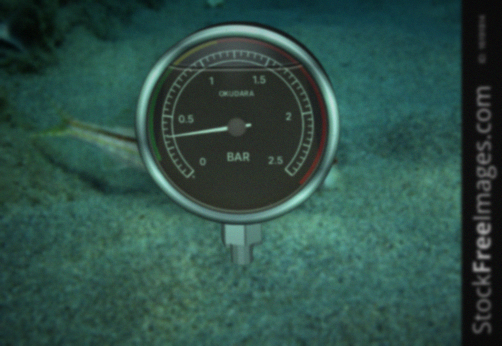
0.35bar
